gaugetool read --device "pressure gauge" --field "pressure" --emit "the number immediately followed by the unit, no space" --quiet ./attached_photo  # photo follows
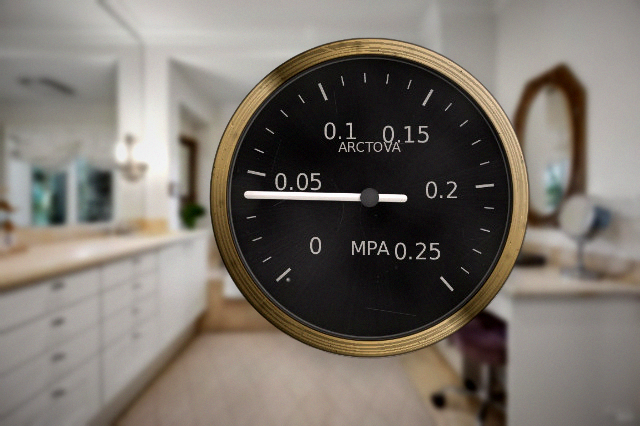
0.04MPa
